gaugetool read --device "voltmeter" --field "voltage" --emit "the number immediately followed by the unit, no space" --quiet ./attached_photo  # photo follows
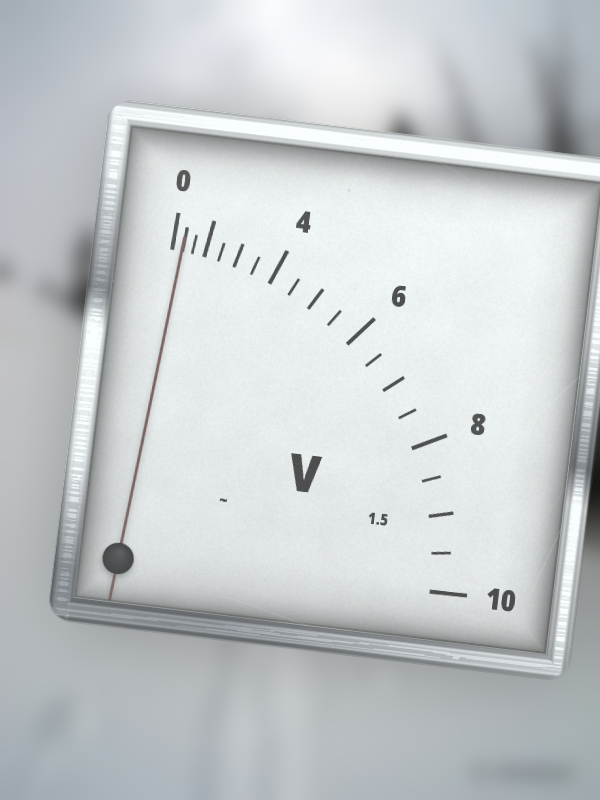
1V
